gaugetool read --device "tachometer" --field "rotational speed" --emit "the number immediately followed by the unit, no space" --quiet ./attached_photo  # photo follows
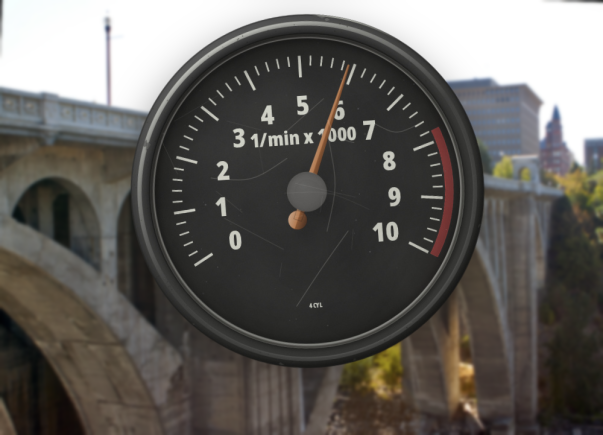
5900rpm
